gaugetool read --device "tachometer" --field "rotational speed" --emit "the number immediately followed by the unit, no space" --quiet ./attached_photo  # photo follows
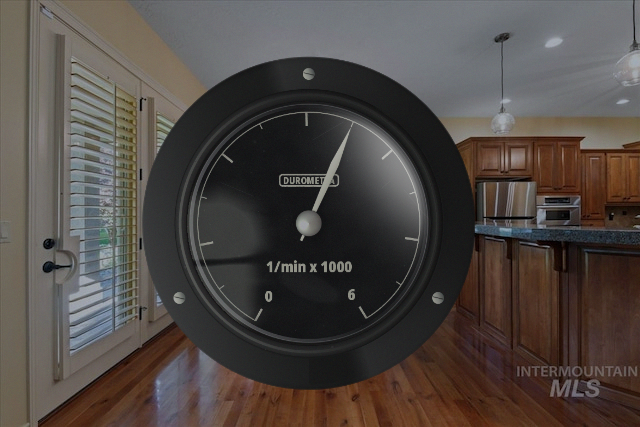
3500rpm
